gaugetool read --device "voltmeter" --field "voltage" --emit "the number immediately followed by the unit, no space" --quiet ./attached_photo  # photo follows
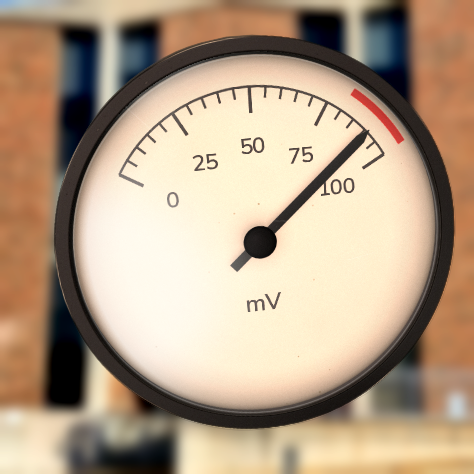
90mV
